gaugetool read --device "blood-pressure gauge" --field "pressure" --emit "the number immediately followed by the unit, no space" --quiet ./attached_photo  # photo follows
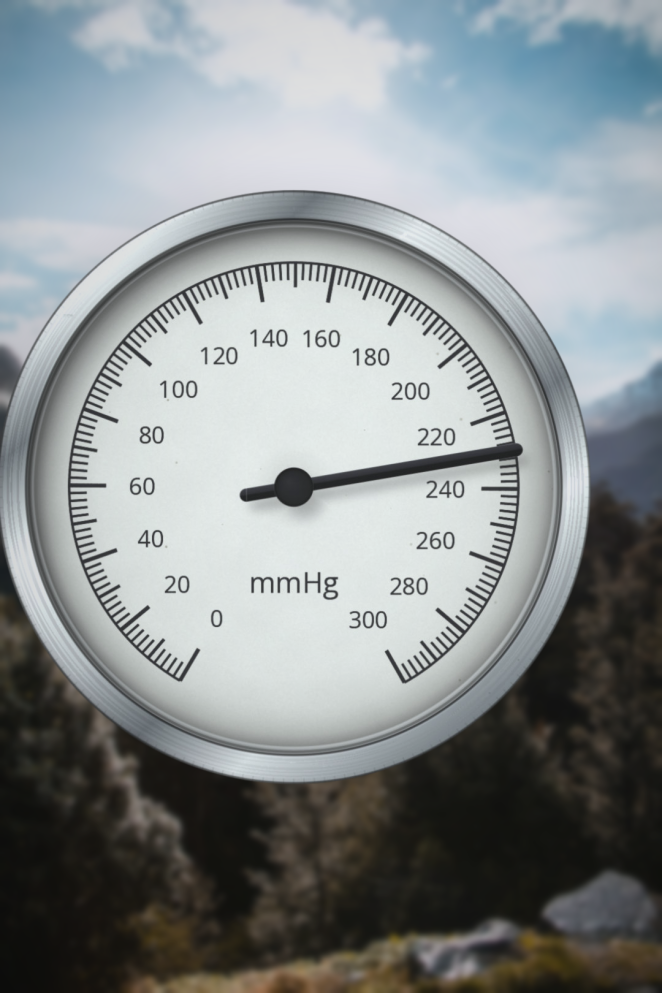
230mmHg
